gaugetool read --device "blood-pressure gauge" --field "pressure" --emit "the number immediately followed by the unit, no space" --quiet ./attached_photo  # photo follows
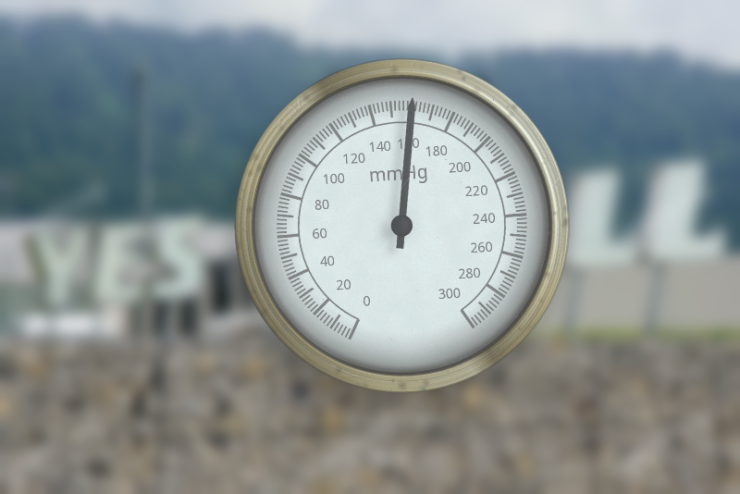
160mmHg
